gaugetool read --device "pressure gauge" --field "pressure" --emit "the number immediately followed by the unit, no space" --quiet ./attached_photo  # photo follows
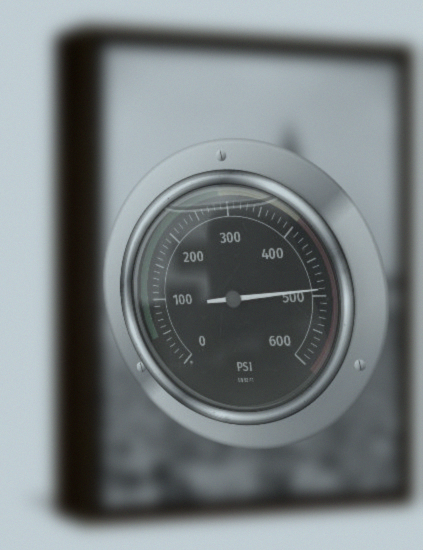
490psi
